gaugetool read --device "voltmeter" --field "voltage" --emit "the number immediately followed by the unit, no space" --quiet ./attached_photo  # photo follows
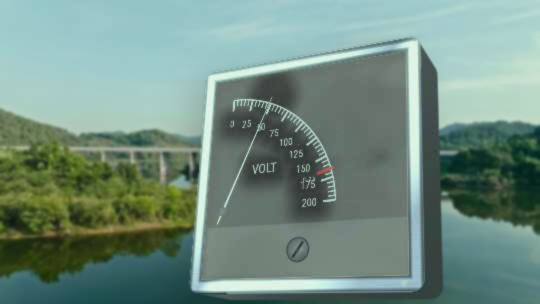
50V
